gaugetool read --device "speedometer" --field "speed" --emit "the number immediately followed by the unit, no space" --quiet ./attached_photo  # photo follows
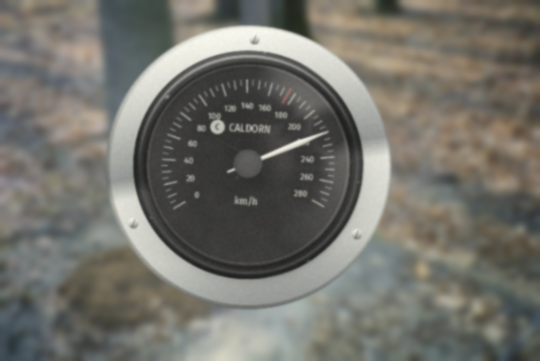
220km/h
